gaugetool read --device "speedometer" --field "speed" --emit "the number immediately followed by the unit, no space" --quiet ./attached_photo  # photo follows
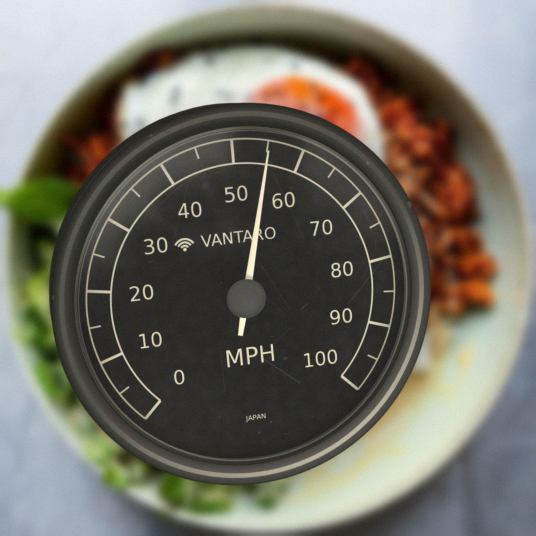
55mph
